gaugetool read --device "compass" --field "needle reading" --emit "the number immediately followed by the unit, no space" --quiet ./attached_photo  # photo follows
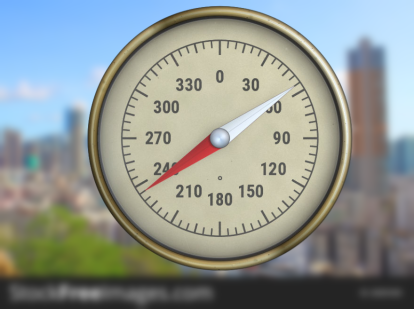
235°
